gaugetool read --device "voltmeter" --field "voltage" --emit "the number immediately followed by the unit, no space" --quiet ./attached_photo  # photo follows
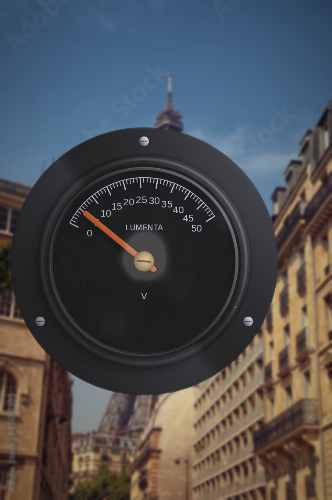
5V
